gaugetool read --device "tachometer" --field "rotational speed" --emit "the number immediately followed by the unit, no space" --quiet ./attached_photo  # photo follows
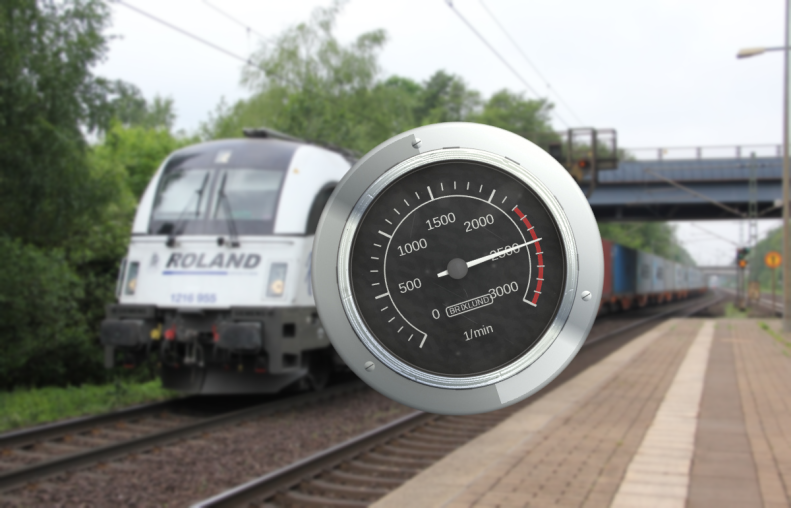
2500rpm
